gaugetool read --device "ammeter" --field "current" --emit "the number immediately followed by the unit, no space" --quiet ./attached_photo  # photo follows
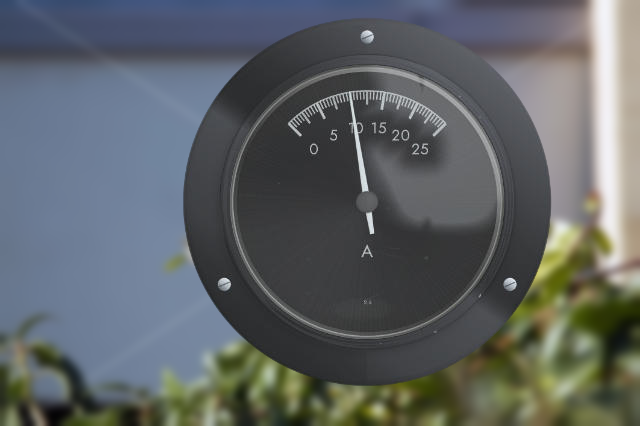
10A
